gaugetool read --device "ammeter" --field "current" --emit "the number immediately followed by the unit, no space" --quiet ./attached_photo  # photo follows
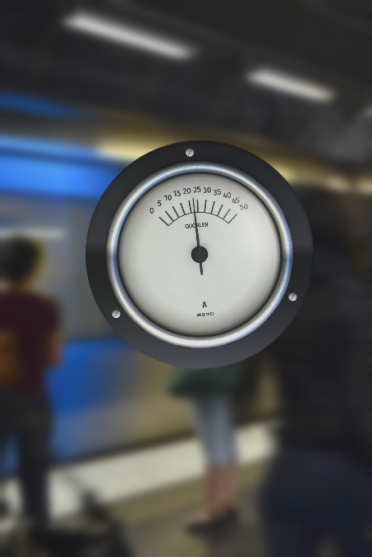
22.5A
